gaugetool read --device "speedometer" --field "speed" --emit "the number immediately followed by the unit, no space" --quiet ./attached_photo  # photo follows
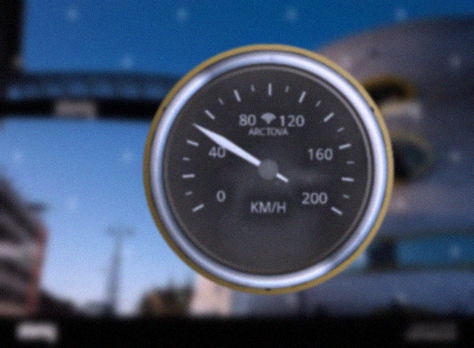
50km/h
